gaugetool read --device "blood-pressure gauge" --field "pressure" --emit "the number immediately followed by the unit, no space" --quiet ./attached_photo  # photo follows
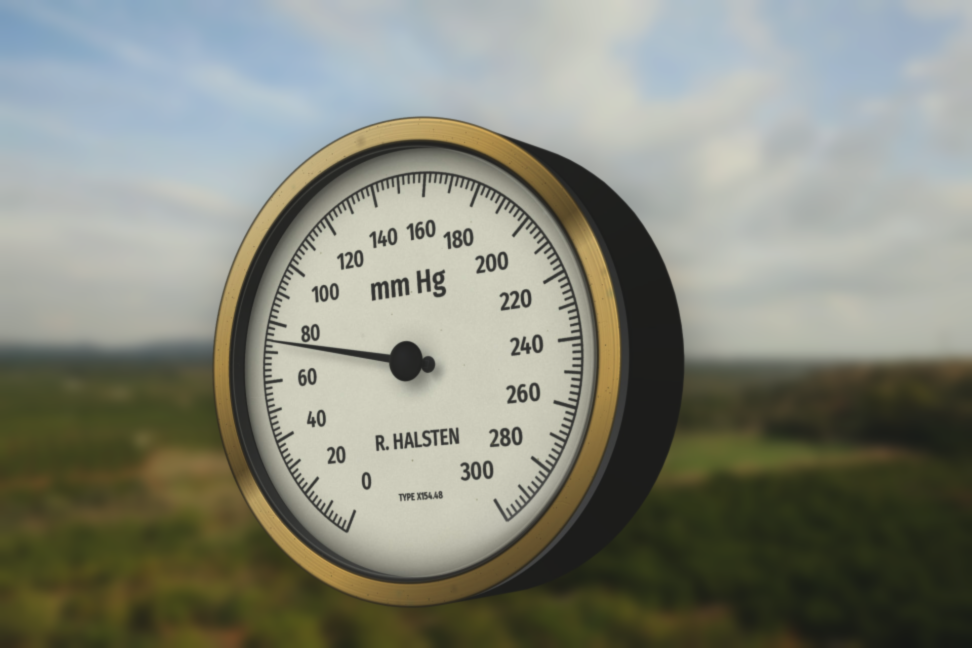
74mmHg
